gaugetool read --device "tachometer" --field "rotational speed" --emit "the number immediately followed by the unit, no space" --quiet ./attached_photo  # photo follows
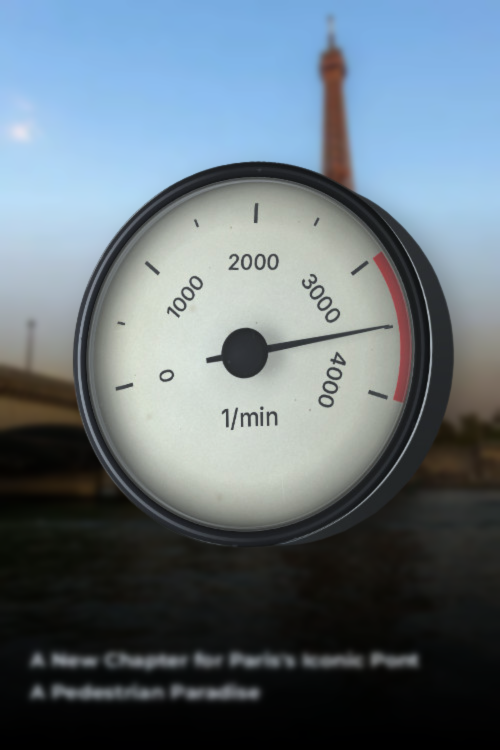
3500rpm
